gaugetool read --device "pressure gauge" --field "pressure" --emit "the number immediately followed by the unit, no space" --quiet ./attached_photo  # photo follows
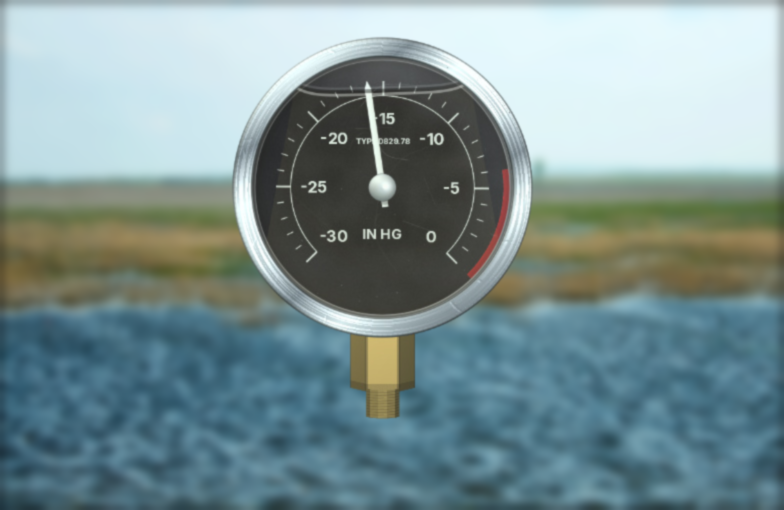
-16inHg
